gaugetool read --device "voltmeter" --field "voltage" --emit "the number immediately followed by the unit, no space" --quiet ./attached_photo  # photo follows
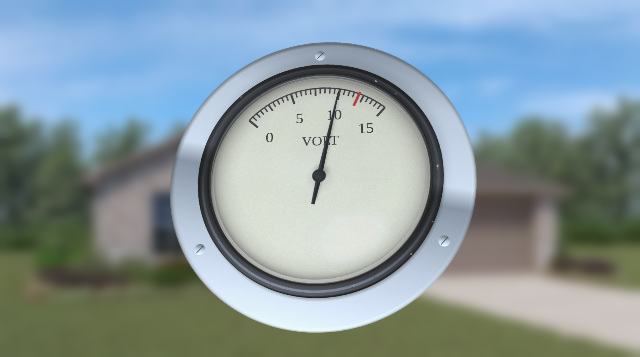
10V
